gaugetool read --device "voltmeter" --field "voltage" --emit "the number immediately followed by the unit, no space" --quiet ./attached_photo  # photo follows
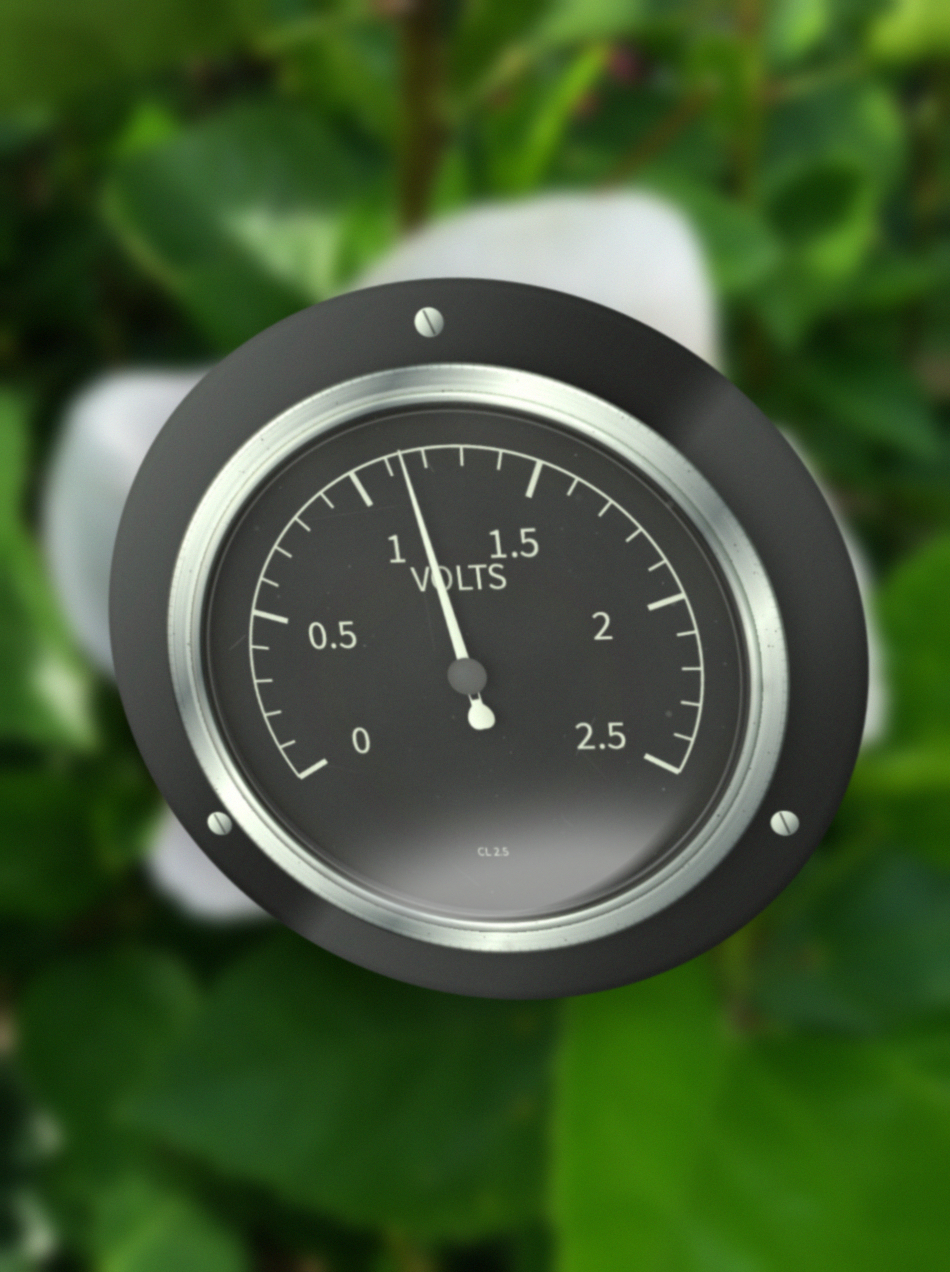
1.15V
